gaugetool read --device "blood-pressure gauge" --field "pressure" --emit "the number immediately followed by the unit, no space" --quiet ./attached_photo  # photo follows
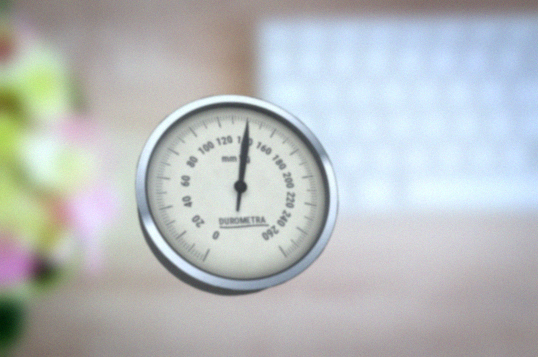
140mmHg
